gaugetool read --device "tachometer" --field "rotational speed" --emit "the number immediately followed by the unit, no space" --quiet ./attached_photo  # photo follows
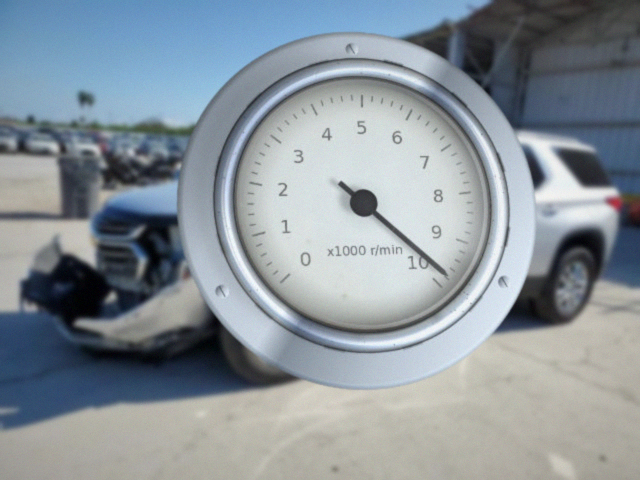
9800rpm
